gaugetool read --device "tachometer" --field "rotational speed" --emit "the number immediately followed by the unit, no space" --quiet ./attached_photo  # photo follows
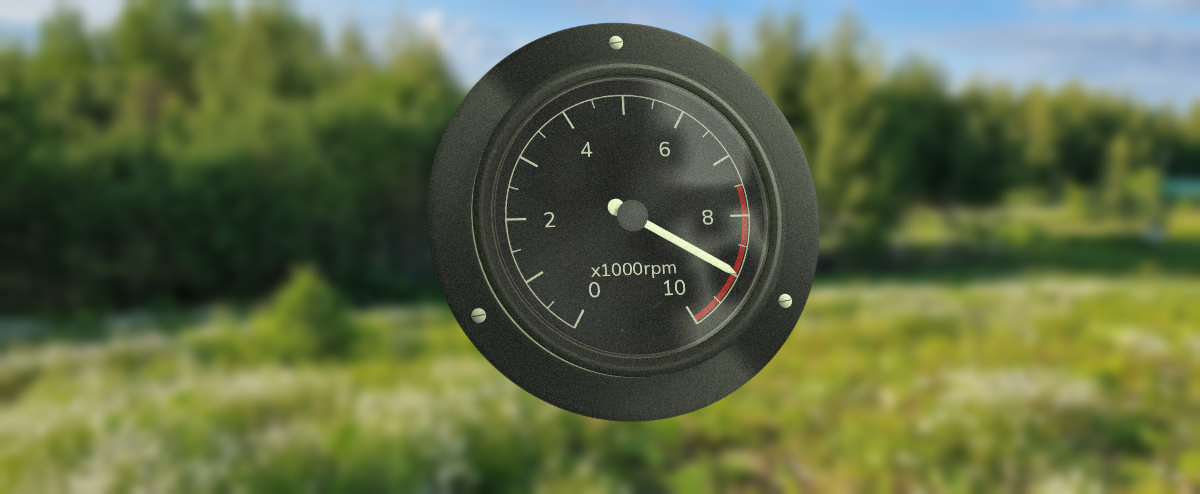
9000rpm
